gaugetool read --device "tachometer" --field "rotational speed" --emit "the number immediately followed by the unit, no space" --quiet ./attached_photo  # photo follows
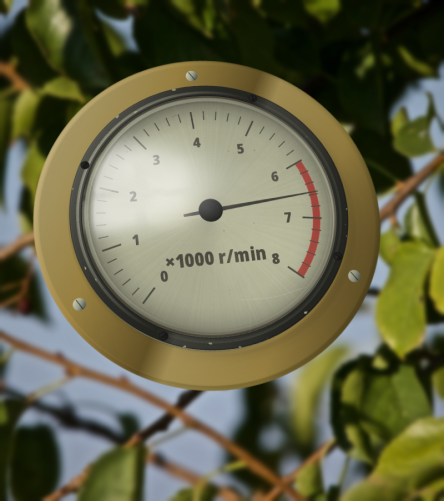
6600rpm
